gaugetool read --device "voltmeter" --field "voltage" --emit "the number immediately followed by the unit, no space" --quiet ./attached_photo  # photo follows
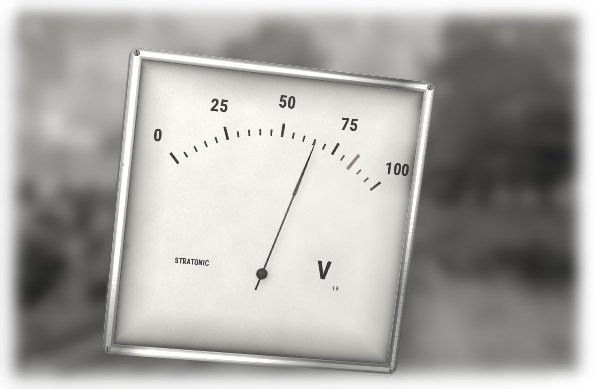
65V
